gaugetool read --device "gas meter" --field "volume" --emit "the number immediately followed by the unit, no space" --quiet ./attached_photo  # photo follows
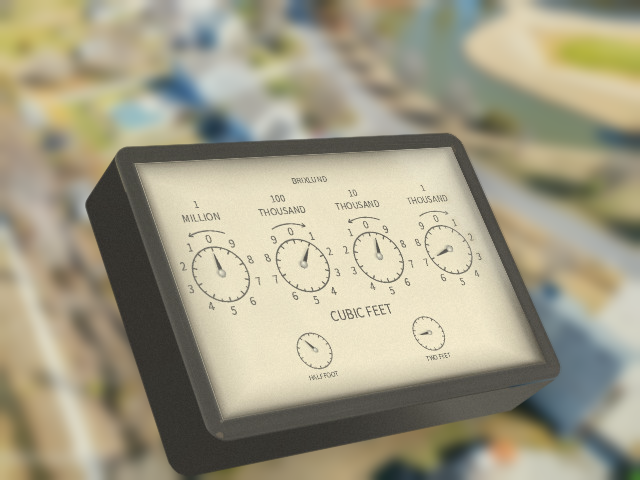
9700ft³
